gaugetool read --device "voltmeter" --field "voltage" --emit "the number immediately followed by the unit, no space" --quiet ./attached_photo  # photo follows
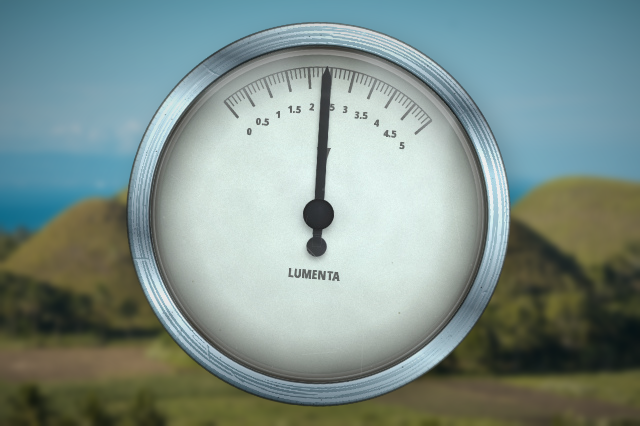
2.4V
